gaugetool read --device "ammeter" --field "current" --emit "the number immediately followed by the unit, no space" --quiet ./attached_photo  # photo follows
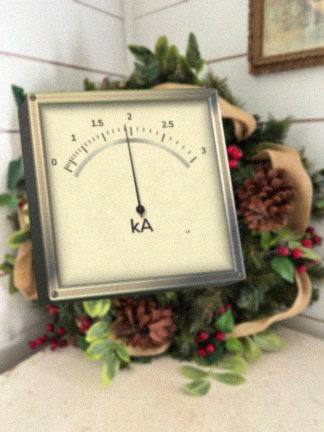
1.9kA
